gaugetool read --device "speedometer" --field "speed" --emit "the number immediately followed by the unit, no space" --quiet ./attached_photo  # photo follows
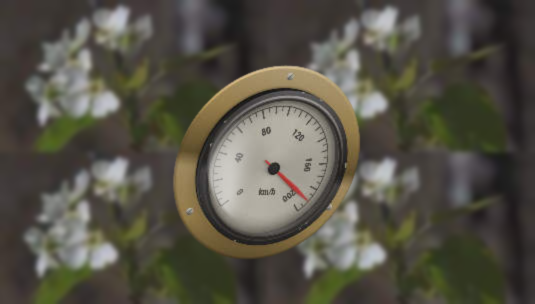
190km/h
